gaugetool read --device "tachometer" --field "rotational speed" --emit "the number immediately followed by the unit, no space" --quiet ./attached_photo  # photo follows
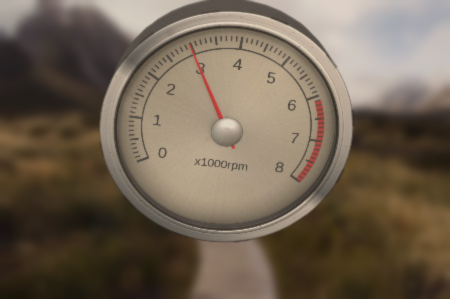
3000rpm
